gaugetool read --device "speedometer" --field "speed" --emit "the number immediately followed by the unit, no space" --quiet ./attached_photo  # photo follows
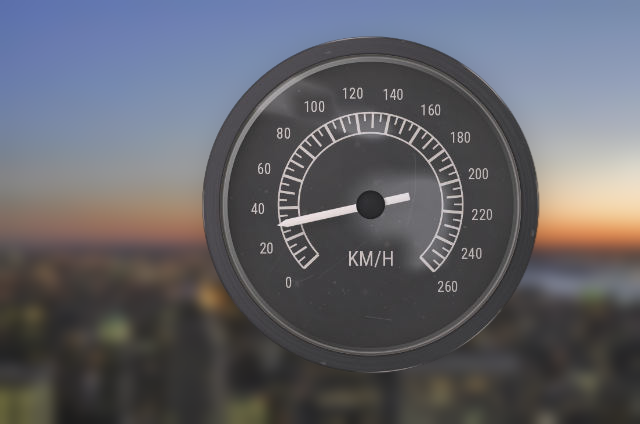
30km/h
